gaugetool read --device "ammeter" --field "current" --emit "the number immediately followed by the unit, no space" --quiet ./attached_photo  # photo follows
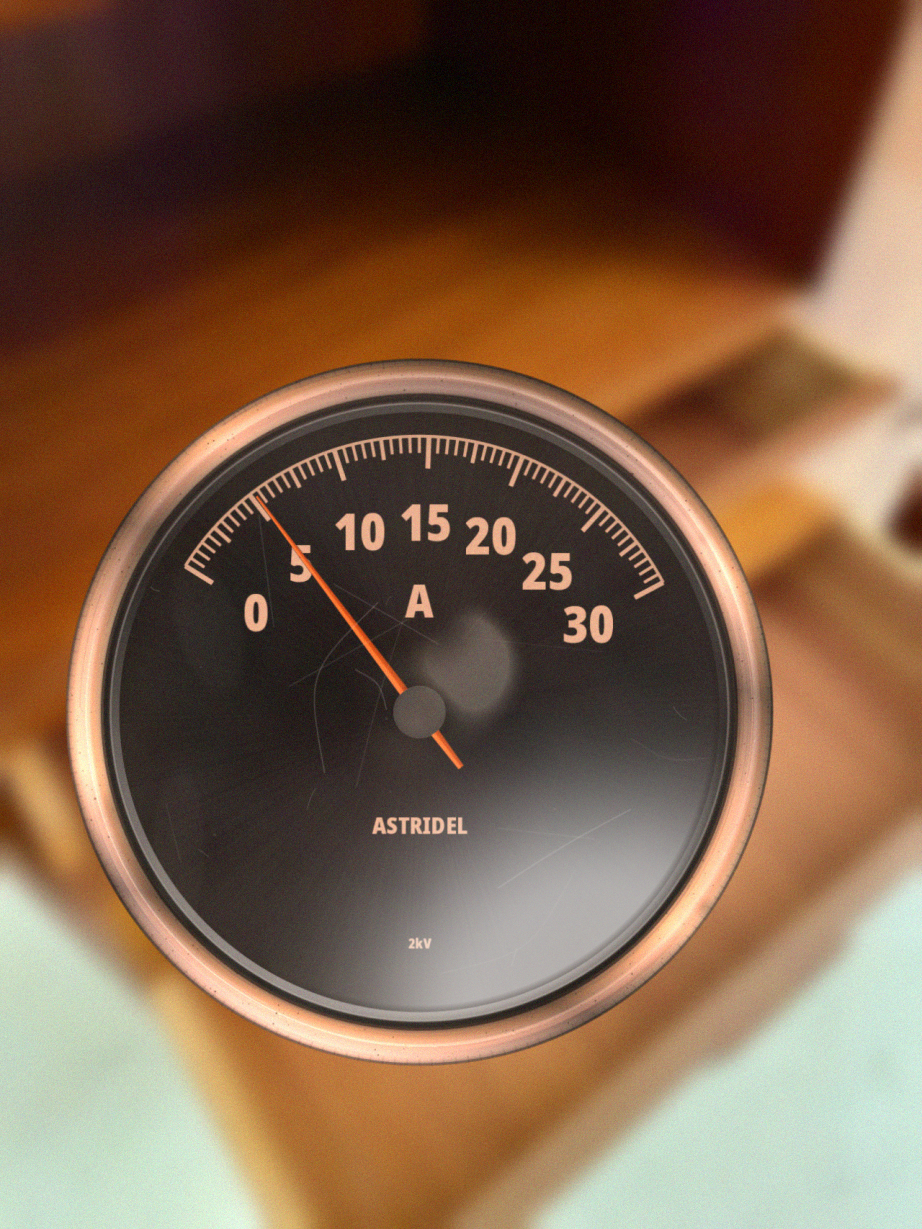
5.25A
